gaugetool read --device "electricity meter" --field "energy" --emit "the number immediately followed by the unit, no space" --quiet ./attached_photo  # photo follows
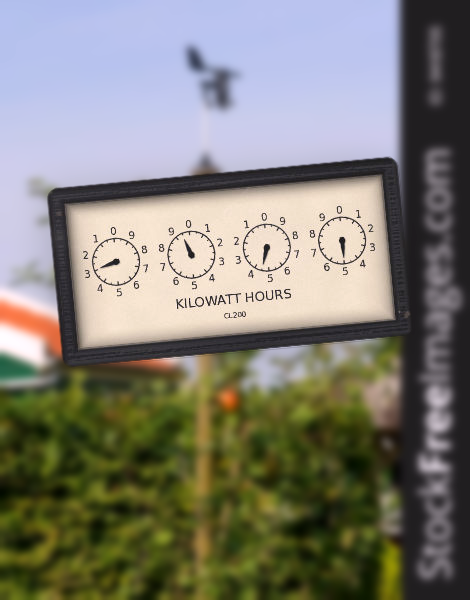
2945kWh
